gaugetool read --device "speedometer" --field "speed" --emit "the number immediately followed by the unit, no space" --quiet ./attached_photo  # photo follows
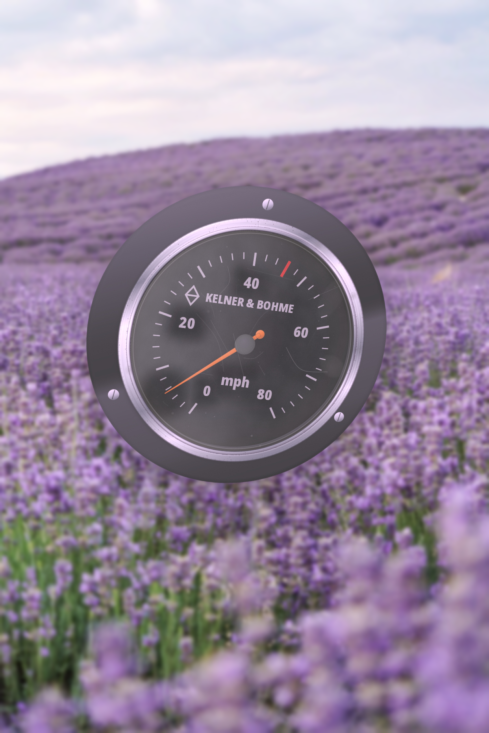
6mph
